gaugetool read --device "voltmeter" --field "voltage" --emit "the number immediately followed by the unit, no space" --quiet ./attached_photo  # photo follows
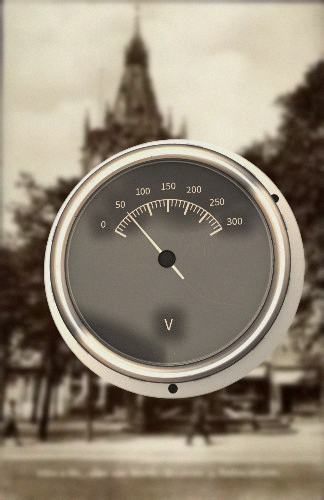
50V
